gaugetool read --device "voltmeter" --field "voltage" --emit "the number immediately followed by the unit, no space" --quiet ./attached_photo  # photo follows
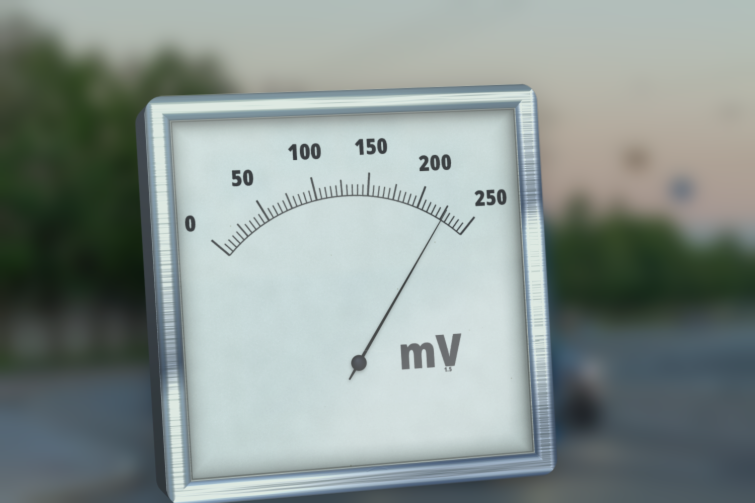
225mV
